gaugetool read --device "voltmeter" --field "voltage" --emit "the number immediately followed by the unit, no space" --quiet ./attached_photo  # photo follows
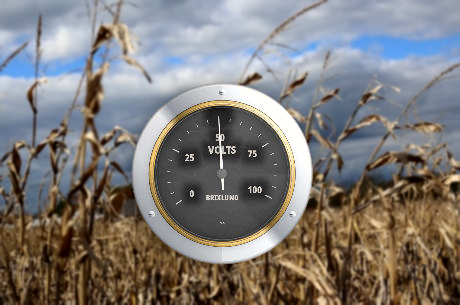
50V
